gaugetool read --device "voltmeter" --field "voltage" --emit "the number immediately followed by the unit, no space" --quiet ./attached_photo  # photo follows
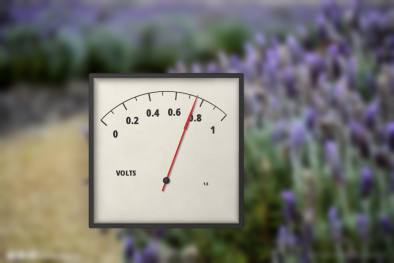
0.75V
